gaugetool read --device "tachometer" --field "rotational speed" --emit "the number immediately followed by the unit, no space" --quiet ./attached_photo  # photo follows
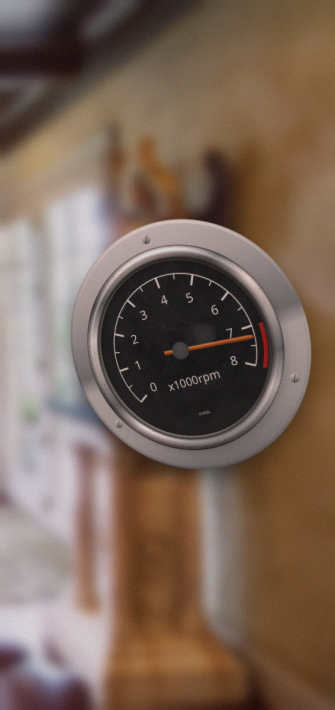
7250rpm
